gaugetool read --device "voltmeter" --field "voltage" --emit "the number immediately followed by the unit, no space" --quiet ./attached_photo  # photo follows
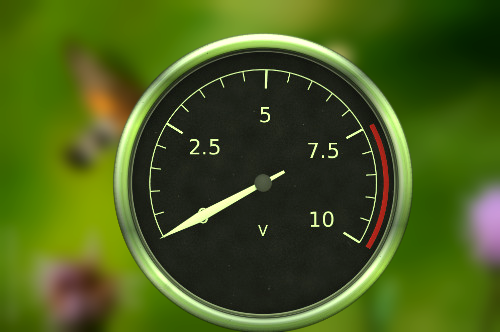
0V
